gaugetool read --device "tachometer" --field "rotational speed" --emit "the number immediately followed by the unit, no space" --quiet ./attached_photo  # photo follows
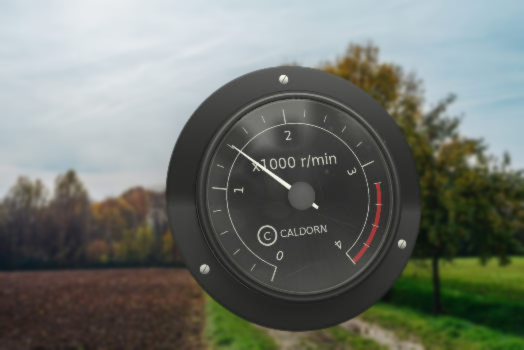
1400rpm
